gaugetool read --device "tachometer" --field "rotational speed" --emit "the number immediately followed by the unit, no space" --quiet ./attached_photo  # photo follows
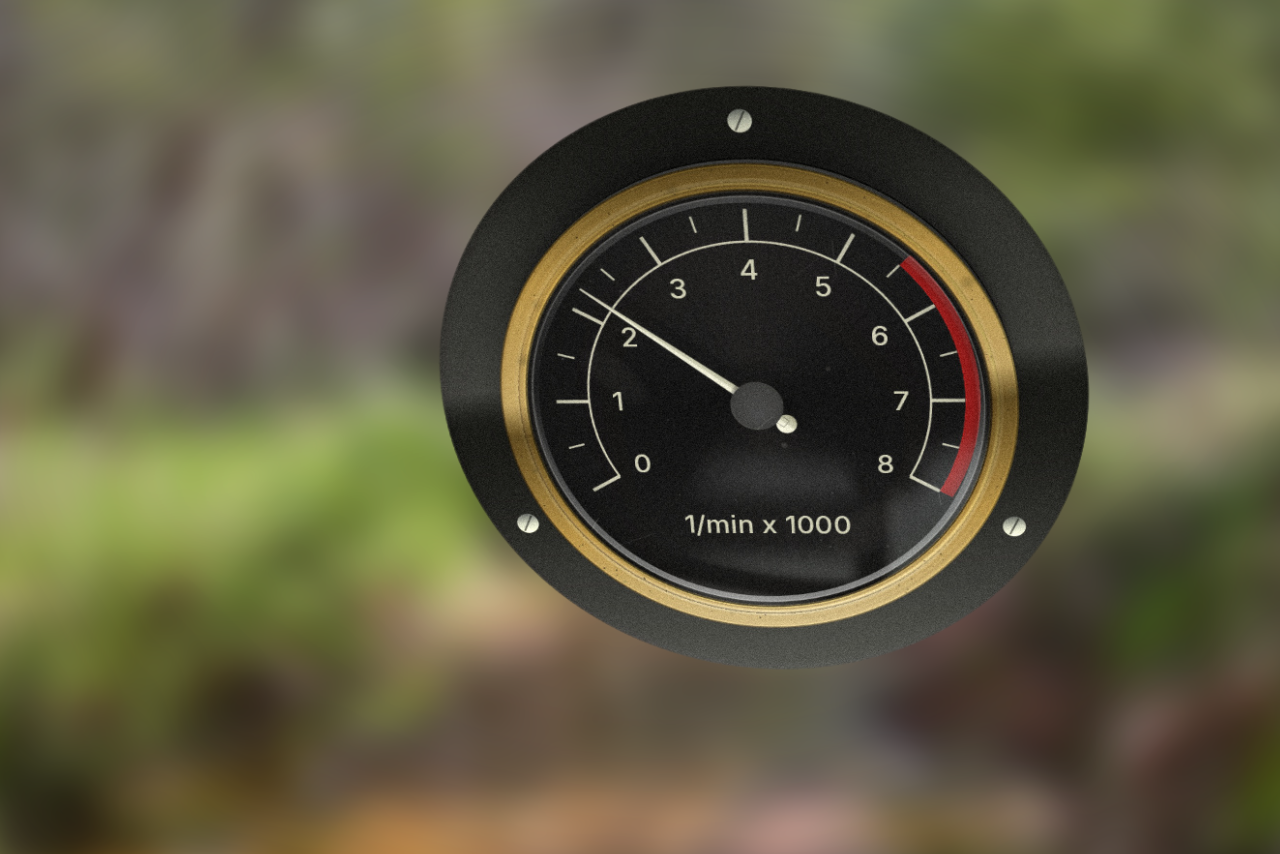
2250rpm
